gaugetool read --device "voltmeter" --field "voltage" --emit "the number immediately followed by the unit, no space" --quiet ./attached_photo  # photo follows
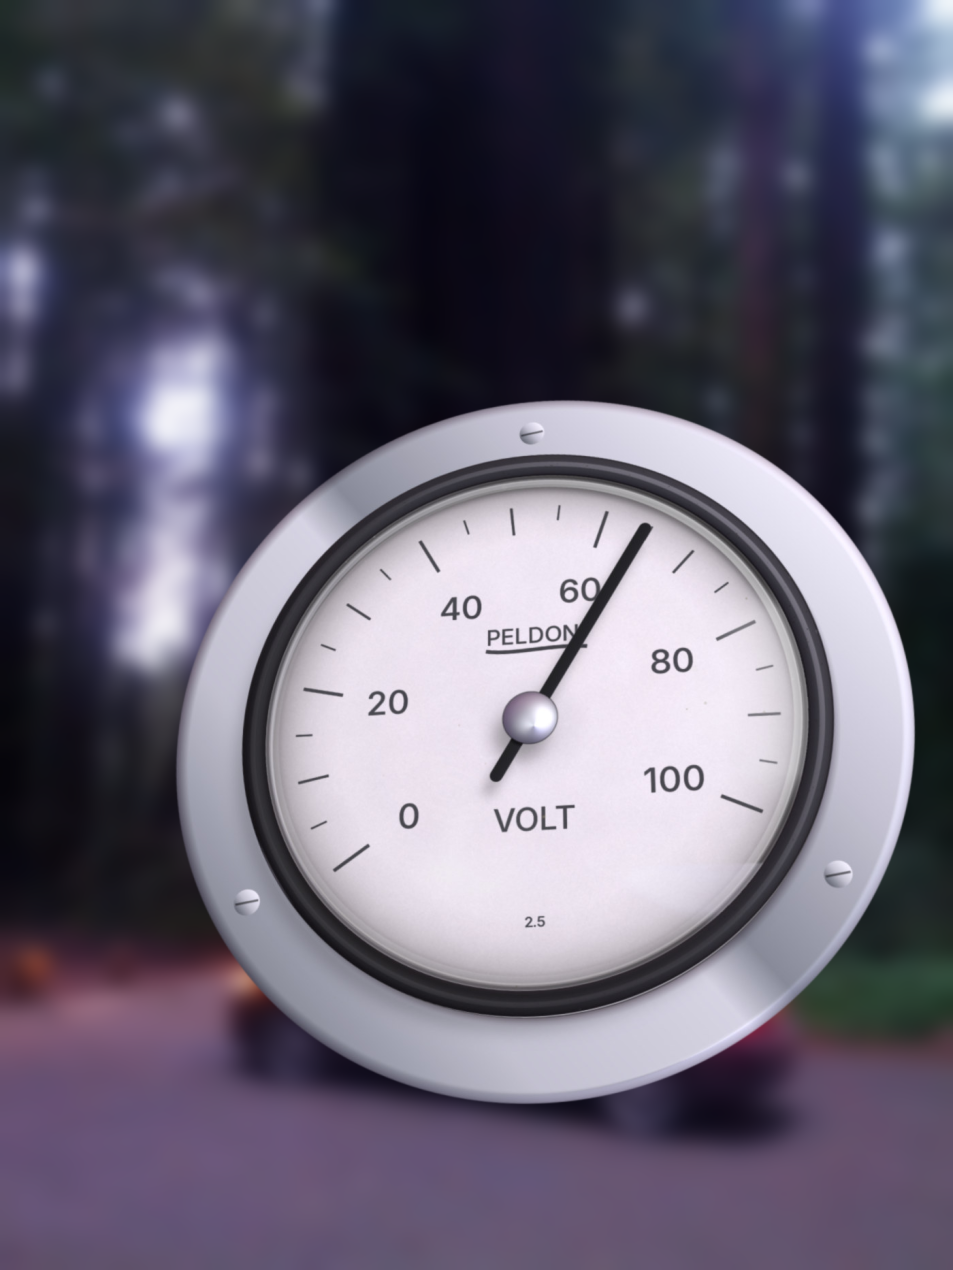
65V
